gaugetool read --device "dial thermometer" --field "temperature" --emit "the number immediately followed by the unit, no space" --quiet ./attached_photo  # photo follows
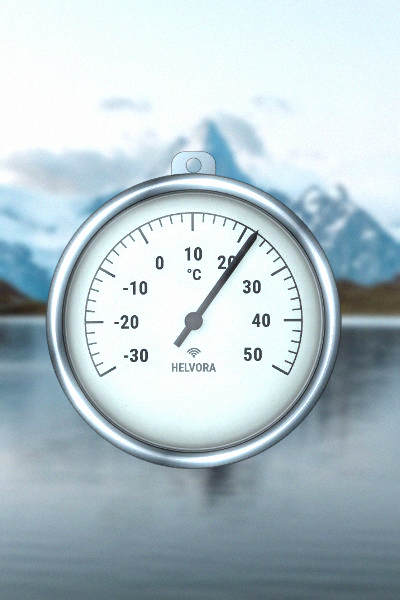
22°C
